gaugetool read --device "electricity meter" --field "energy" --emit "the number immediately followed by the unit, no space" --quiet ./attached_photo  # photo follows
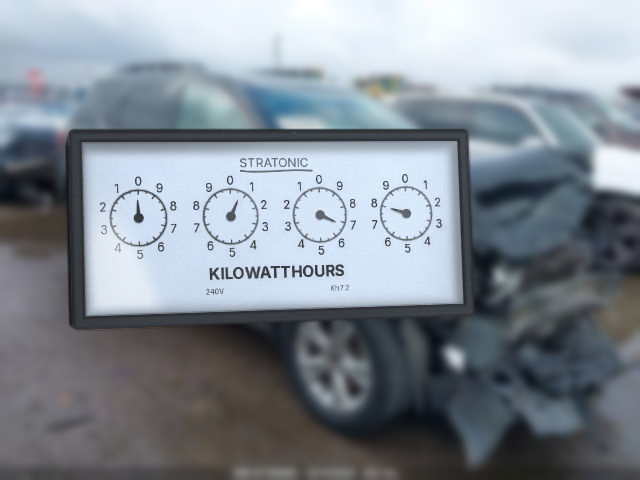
68kWh
